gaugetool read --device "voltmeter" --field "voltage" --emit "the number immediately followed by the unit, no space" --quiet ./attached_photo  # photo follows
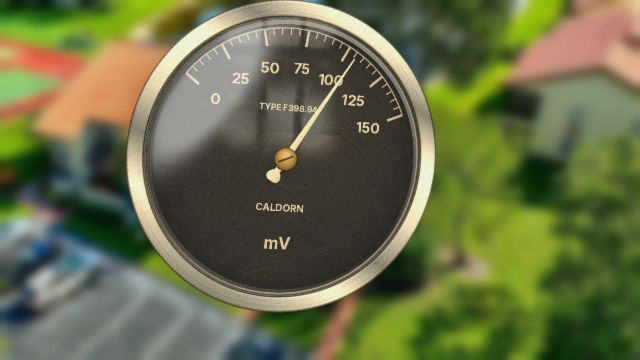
105mV
